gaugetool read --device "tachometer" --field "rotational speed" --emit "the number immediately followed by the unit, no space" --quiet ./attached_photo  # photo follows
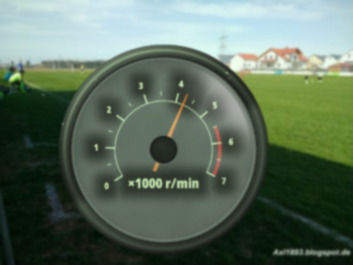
4250rpm
